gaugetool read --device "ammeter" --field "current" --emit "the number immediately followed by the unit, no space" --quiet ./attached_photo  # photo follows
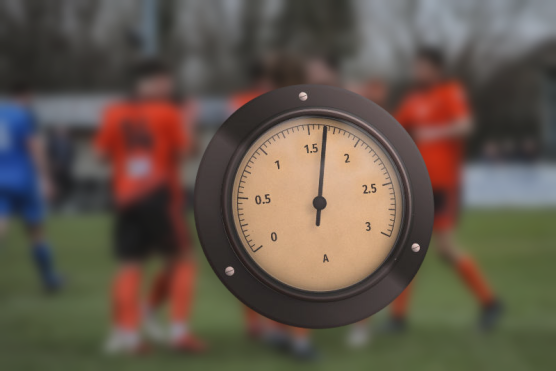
1.65A
